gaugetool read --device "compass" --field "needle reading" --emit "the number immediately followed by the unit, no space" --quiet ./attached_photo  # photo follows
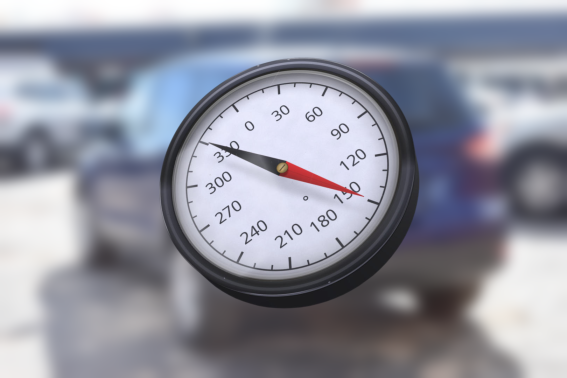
150°
